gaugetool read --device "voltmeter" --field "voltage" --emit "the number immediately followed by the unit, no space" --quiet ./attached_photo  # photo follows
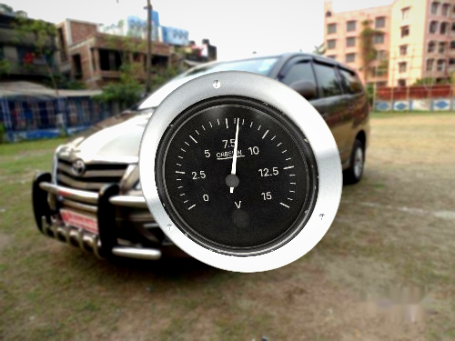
8.25V
